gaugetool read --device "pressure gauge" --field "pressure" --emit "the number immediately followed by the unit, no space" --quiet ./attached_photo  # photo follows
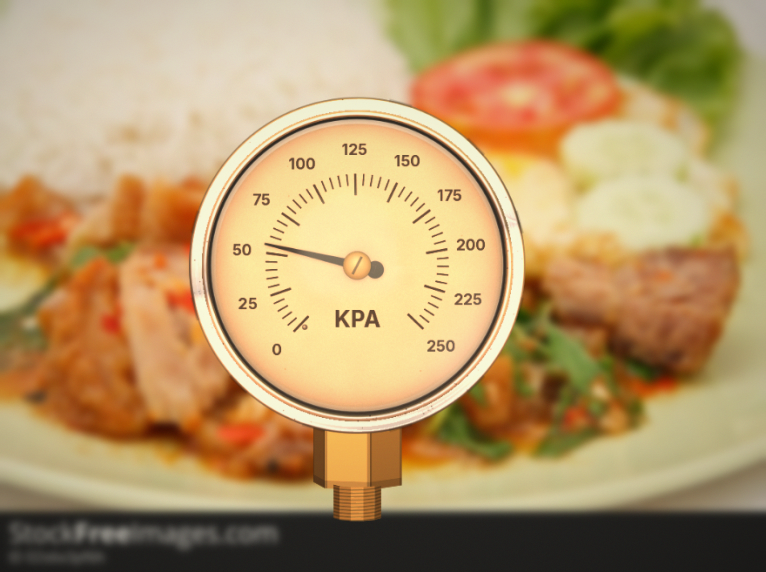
55kPa
